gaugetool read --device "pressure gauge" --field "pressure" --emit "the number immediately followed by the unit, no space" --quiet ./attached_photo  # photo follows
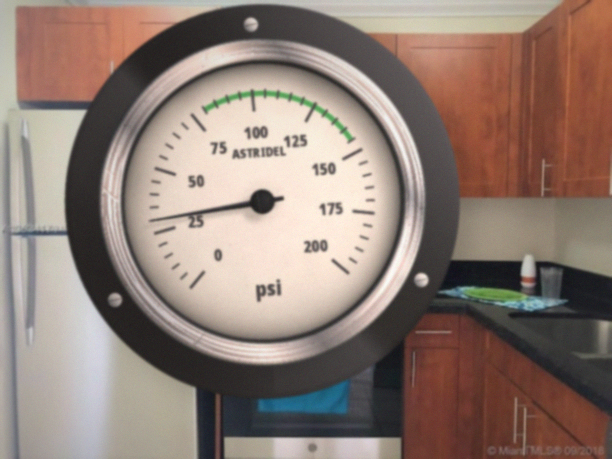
30psi
